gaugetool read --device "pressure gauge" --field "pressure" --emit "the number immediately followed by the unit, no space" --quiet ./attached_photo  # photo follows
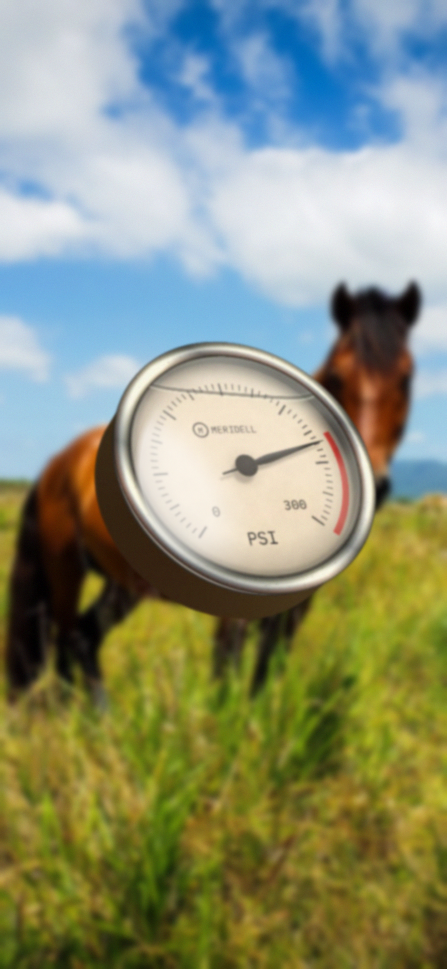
235psi
